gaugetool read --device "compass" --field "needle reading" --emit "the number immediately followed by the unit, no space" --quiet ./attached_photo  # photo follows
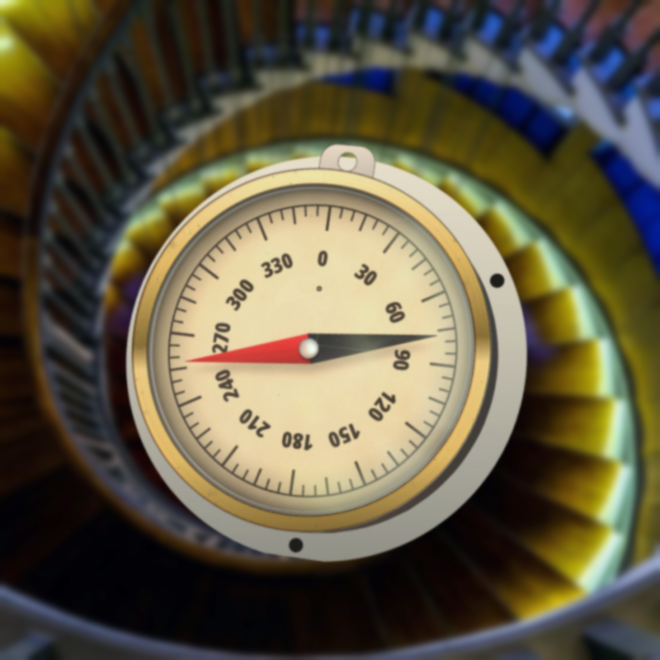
257.5°
